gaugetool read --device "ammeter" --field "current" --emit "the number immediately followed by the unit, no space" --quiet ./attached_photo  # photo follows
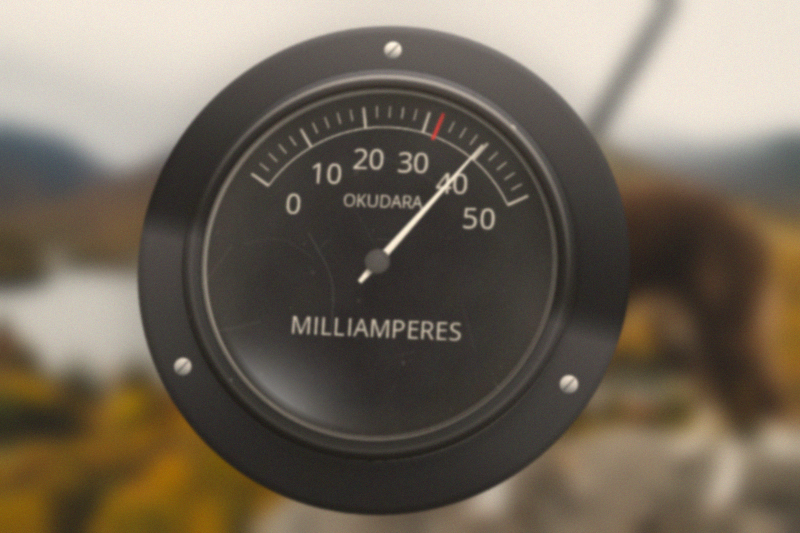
40mA
